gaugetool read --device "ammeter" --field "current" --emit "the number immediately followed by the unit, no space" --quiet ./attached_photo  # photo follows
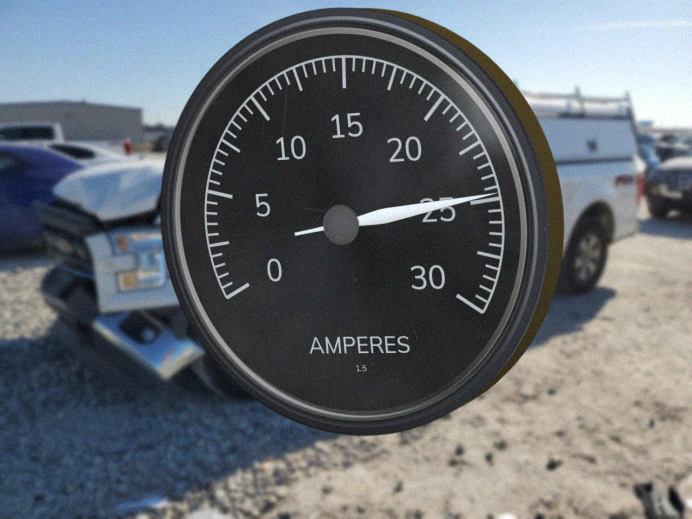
24.75A
